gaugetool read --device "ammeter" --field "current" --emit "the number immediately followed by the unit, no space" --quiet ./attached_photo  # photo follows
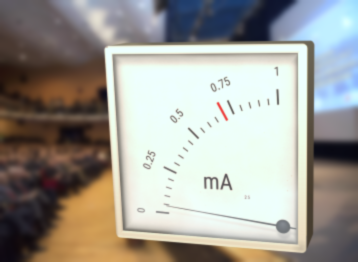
0.05mA
